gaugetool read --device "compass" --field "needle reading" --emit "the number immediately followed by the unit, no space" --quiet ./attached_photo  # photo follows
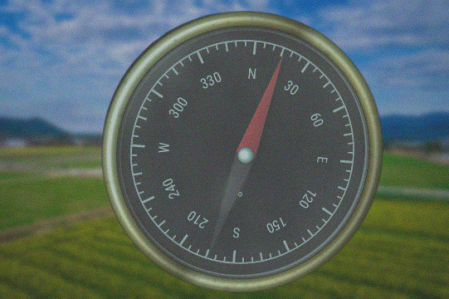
15°
